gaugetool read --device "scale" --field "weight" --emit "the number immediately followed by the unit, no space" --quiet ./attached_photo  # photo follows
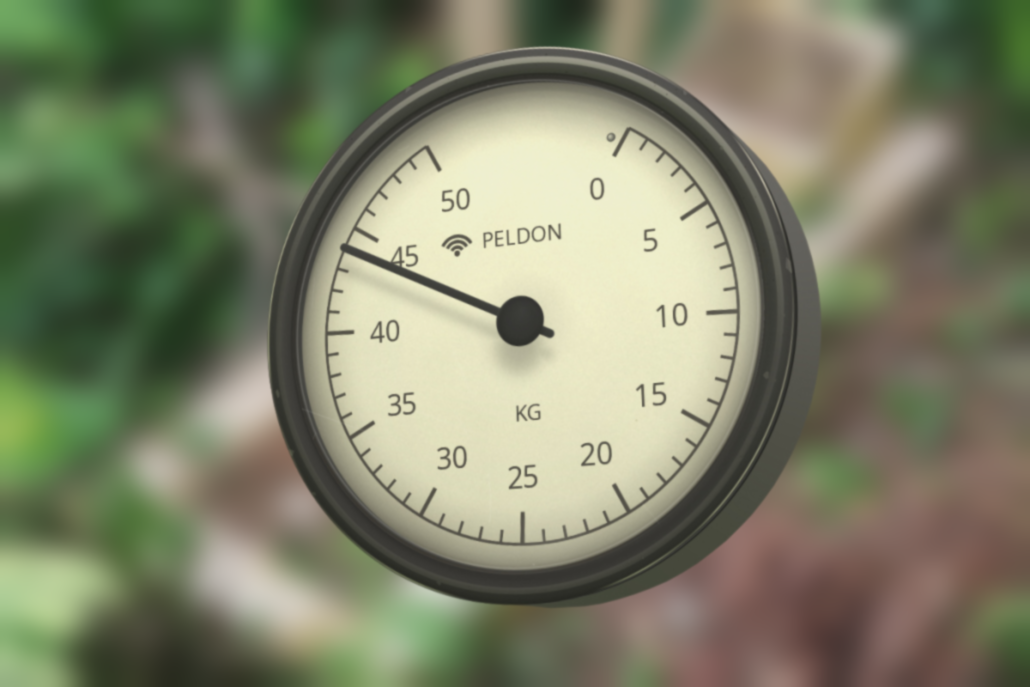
44kg
